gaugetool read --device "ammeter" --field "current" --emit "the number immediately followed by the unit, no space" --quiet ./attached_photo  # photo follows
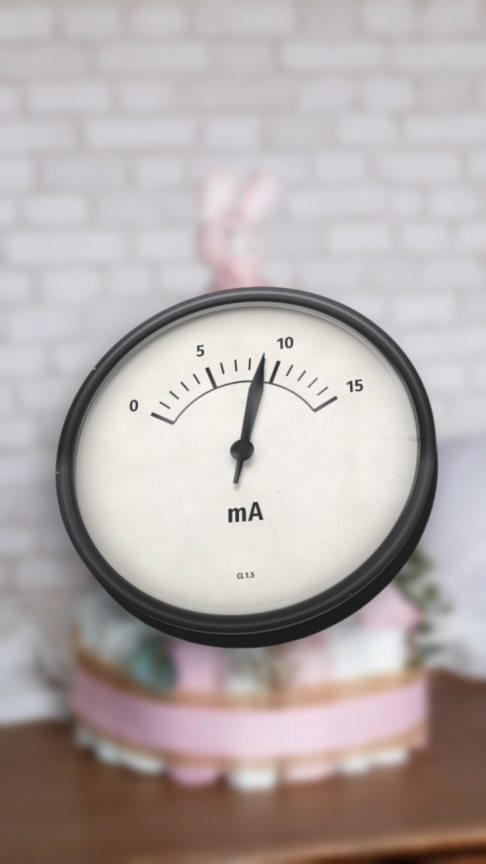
9mA
